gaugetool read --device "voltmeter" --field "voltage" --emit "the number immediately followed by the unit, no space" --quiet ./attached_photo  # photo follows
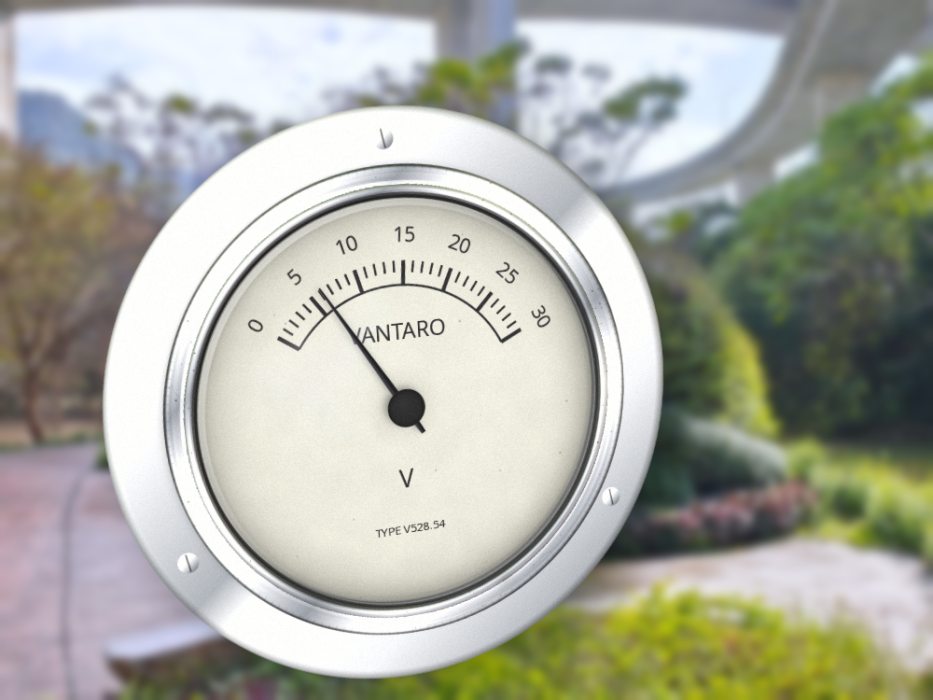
6V
